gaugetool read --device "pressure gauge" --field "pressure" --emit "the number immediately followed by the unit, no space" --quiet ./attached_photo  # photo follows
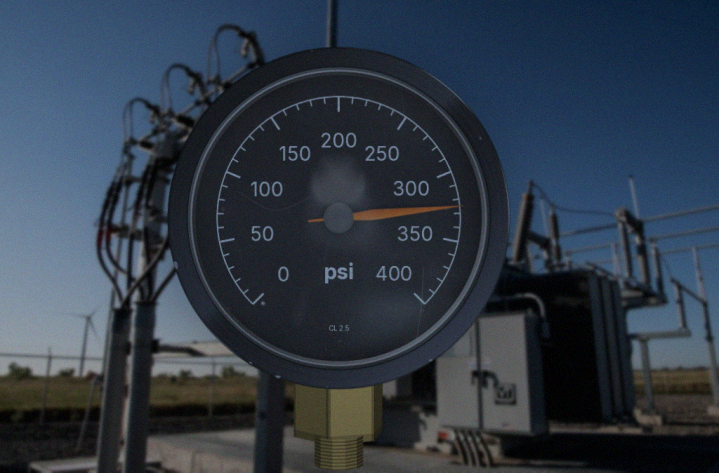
325psi
